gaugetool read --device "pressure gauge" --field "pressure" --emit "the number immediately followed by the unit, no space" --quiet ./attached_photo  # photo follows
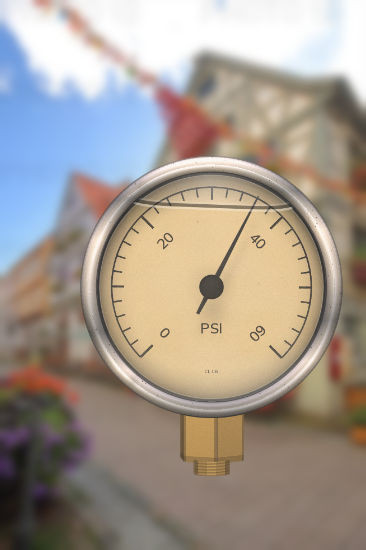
36psi
